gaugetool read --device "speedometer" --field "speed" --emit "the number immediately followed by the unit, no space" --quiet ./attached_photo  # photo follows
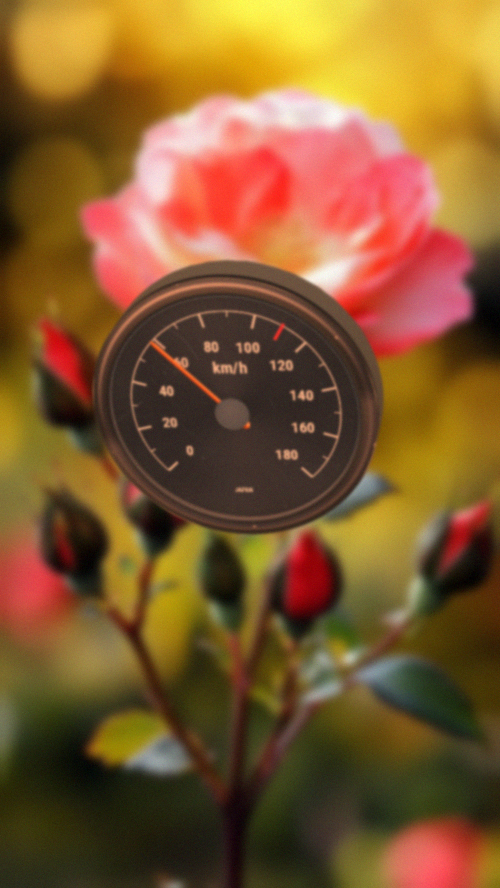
60km/h
